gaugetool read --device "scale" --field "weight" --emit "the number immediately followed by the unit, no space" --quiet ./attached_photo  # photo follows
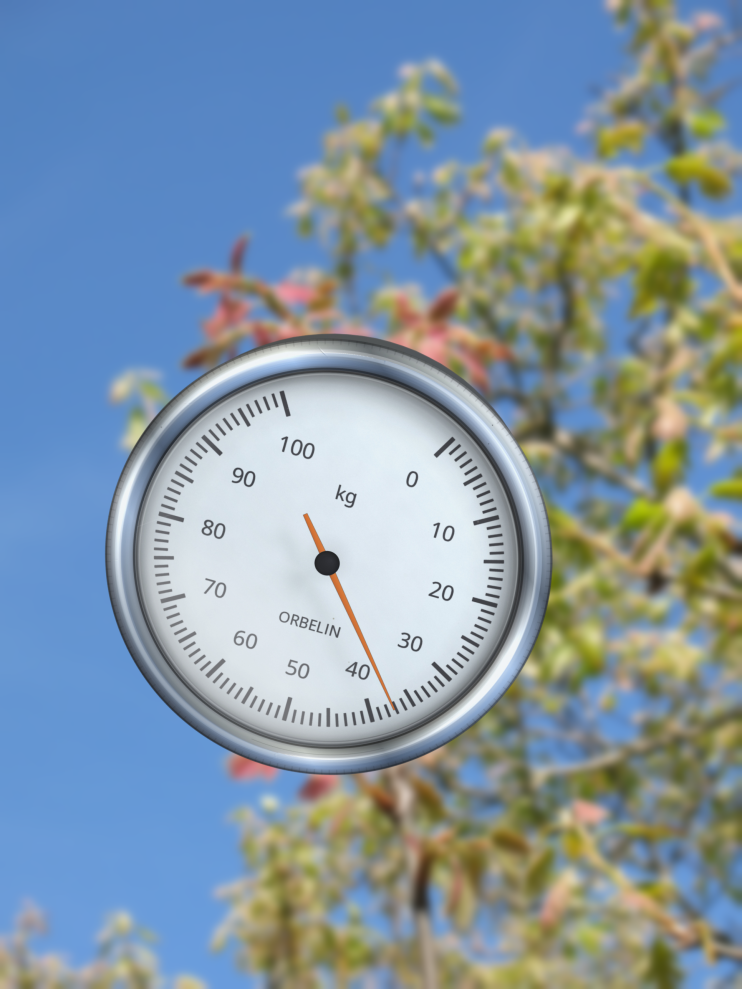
37kg
